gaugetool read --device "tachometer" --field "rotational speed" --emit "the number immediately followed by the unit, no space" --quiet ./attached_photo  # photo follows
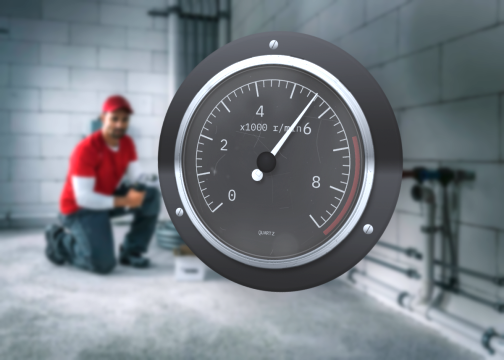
5600rpm
